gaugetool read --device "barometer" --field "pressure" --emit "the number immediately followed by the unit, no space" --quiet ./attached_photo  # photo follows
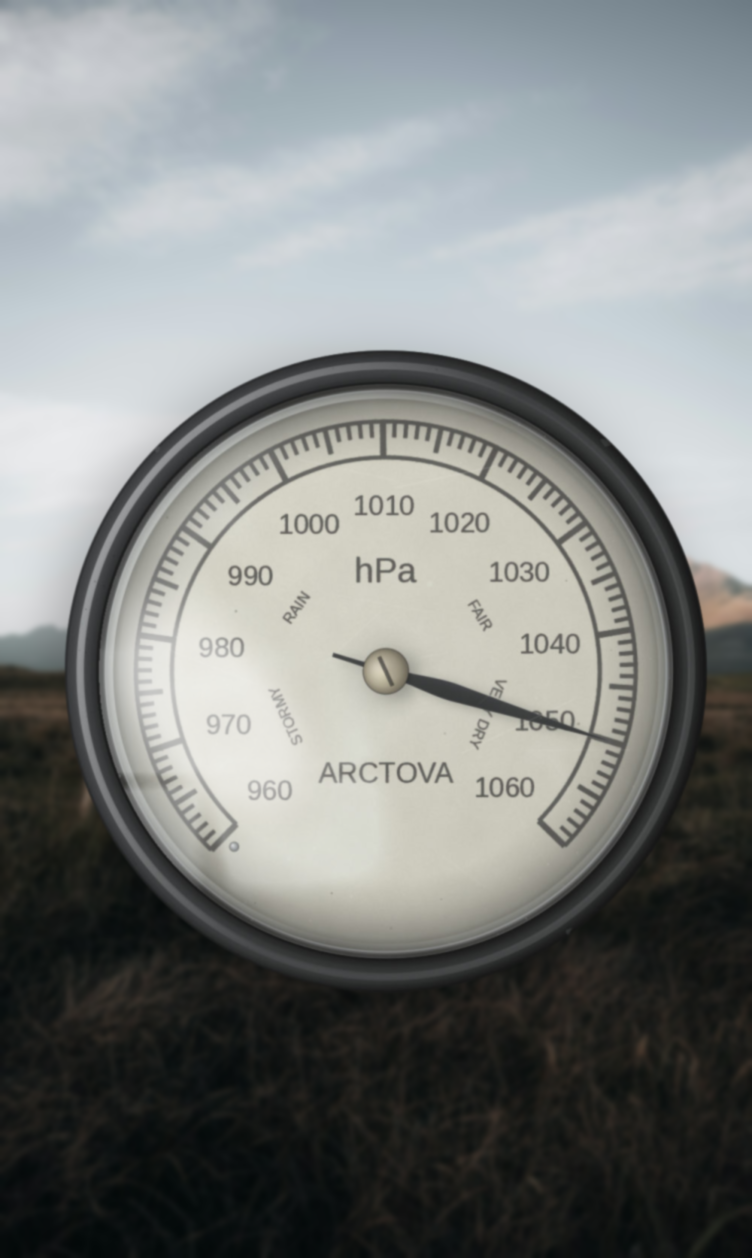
1050hPa
